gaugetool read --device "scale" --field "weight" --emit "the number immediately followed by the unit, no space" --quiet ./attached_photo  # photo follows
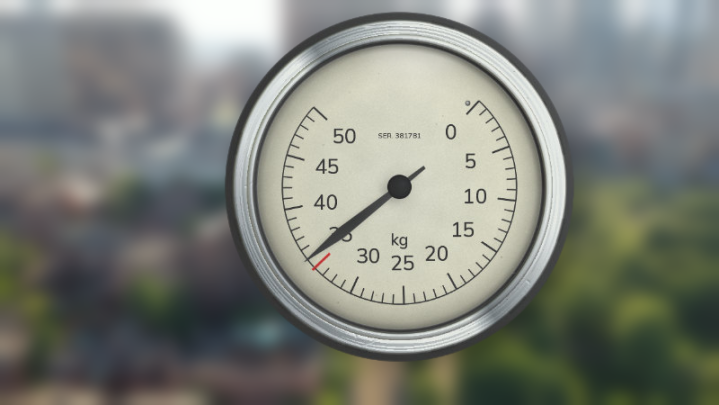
35kg
